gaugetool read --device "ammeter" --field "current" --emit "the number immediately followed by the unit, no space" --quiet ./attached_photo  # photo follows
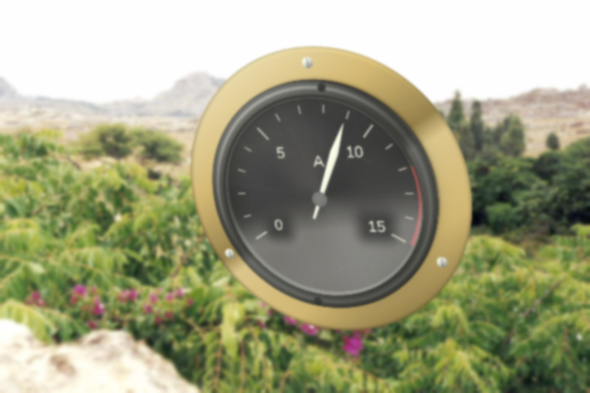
9A
